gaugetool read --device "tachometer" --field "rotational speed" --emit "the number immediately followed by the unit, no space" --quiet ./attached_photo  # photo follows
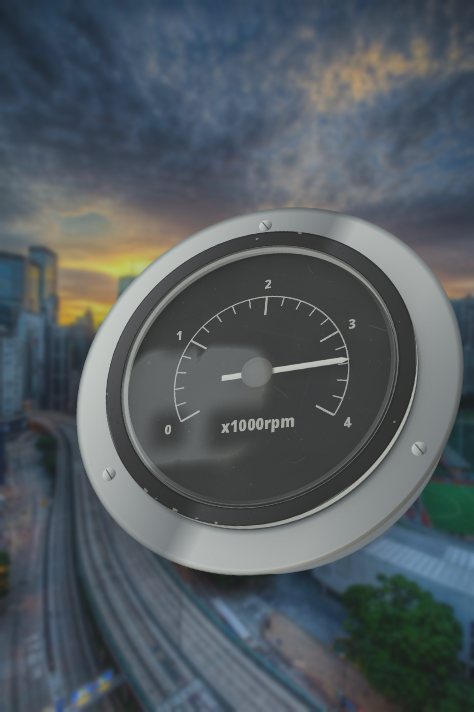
3400rpm
